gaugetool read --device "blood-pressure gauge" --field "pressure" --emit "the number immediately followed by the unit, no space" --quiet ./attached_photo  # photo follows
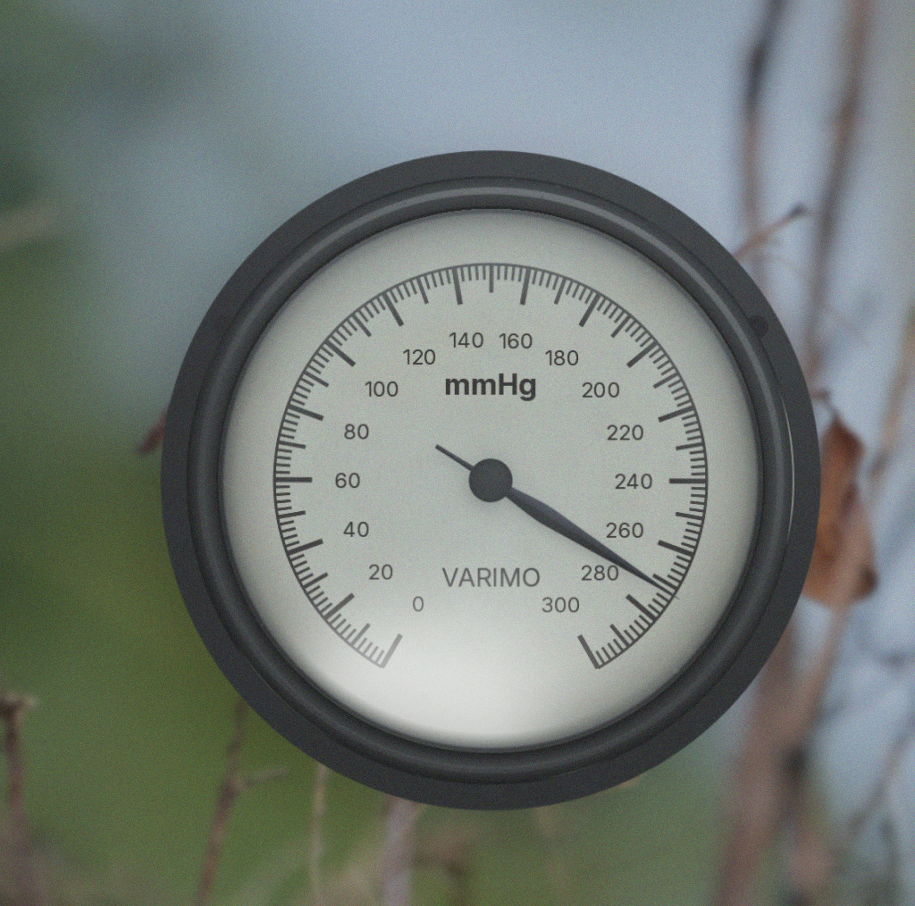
272mmHg
